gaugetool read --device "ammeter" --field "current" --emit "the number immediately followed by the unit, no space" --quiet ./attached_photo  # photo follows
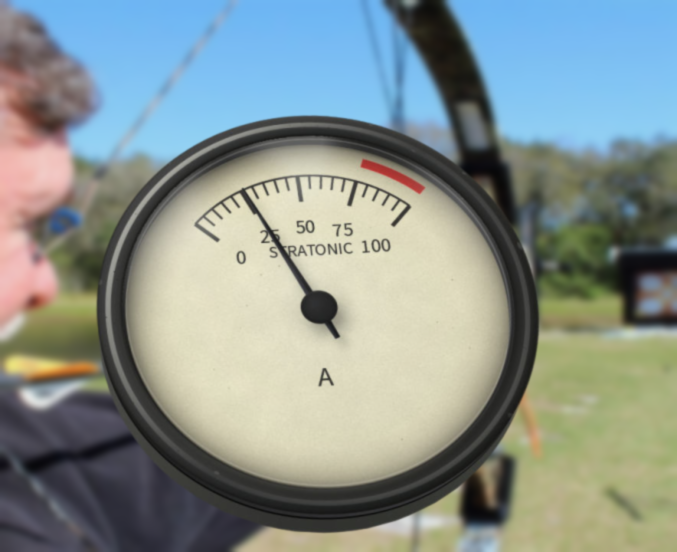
25A
